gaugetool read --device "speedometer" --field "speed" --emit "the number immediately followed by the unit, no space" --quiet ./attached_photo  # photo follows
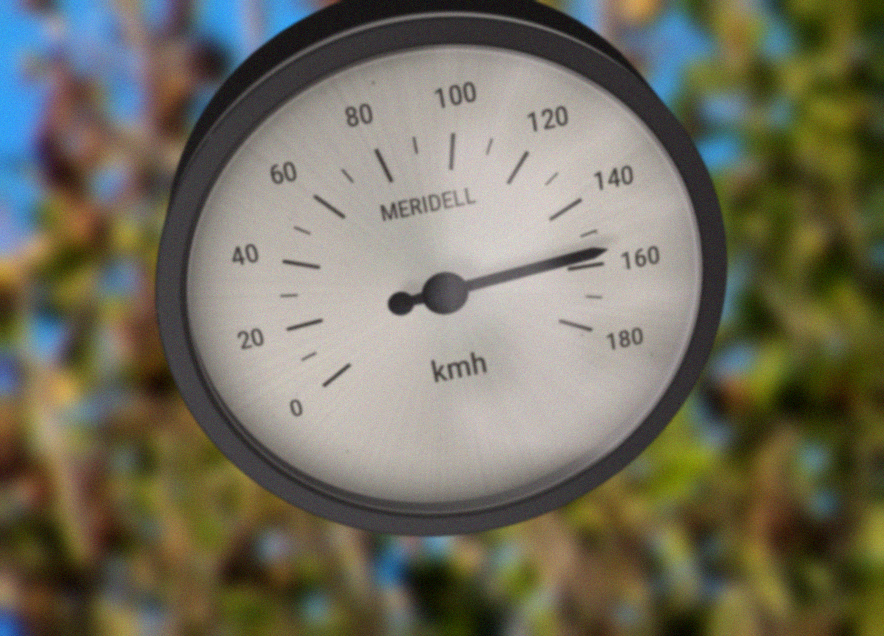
155km/h
